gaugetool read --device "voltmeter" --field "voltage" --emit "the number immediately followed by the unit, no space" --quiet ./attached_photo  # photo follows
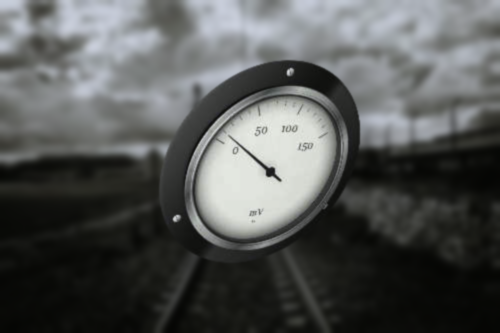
10mV
